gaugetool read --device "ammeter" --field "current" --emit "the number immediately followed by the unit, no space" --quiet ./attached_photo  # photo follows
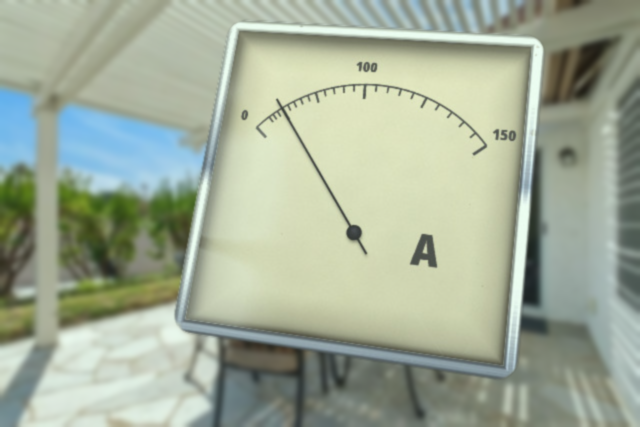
50A
